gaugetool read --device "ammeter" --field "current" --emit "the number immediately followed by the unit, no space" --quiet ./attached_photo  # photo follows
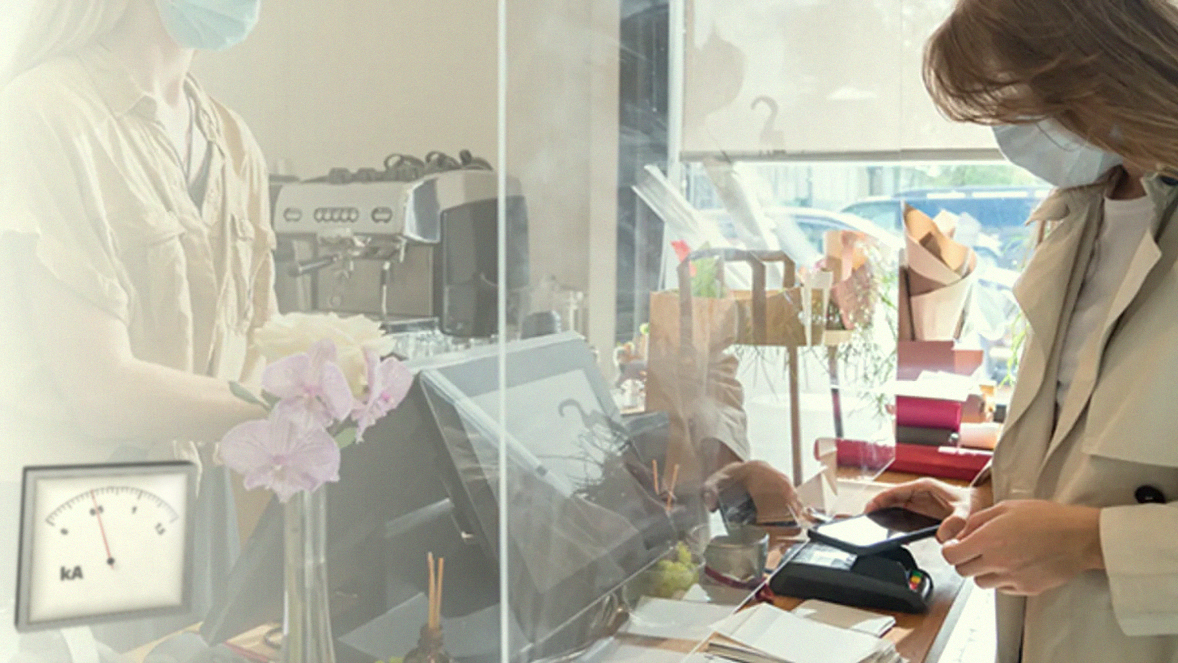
0.5kA
